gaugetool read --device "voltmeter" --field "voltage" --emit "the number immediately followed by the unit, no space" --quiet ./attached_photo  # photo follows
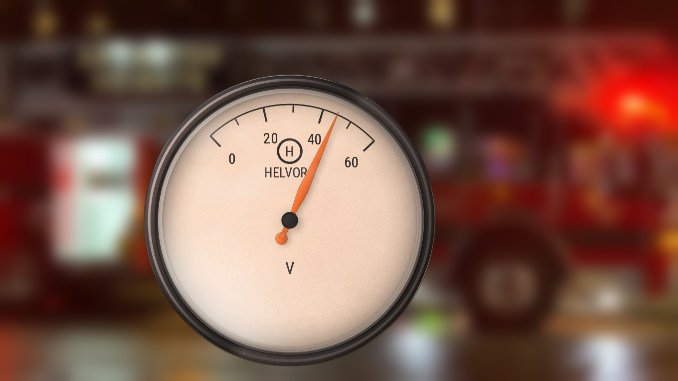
45V
